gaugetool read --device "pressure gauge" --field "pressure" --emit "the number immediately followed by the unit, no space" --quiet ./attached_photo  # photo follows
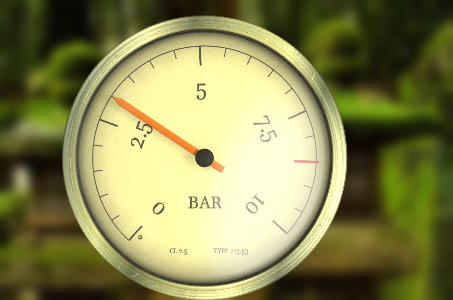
3bar
